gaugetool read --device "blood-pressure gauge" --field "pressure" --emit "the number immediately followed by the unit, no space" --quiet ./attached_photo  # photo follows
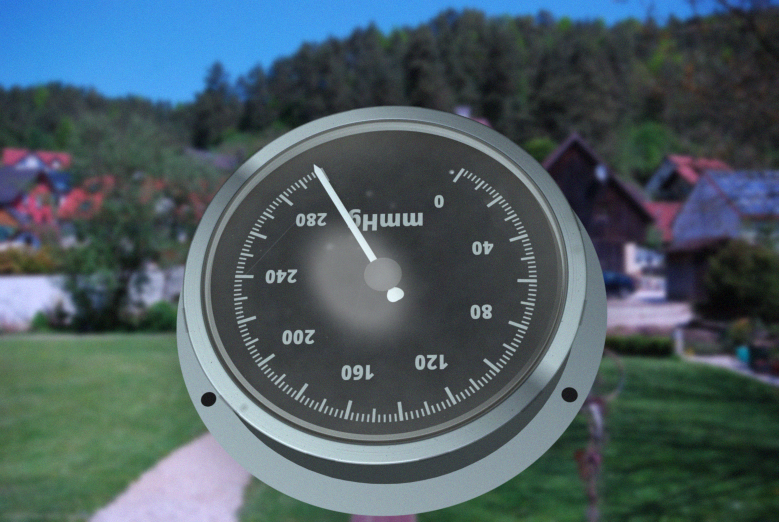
298mmHg
